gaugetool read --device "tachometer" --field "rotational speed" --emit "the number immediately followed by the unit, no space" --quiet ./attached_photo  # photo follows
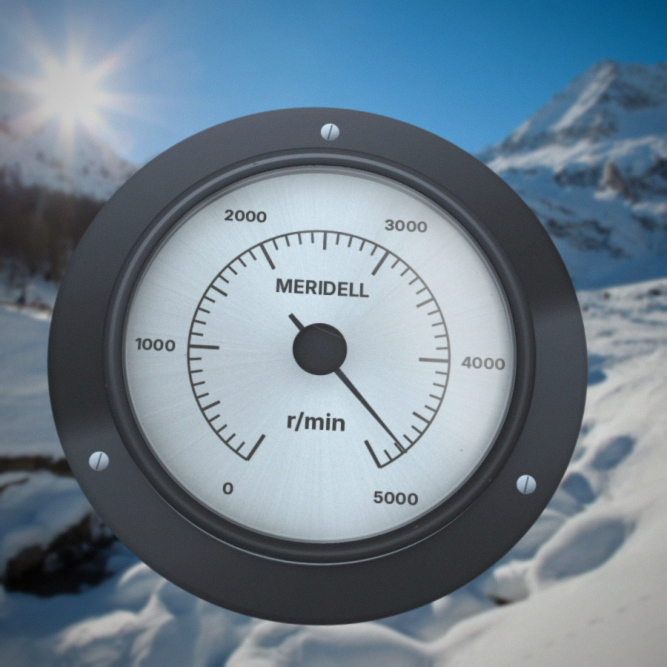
4800rpm
